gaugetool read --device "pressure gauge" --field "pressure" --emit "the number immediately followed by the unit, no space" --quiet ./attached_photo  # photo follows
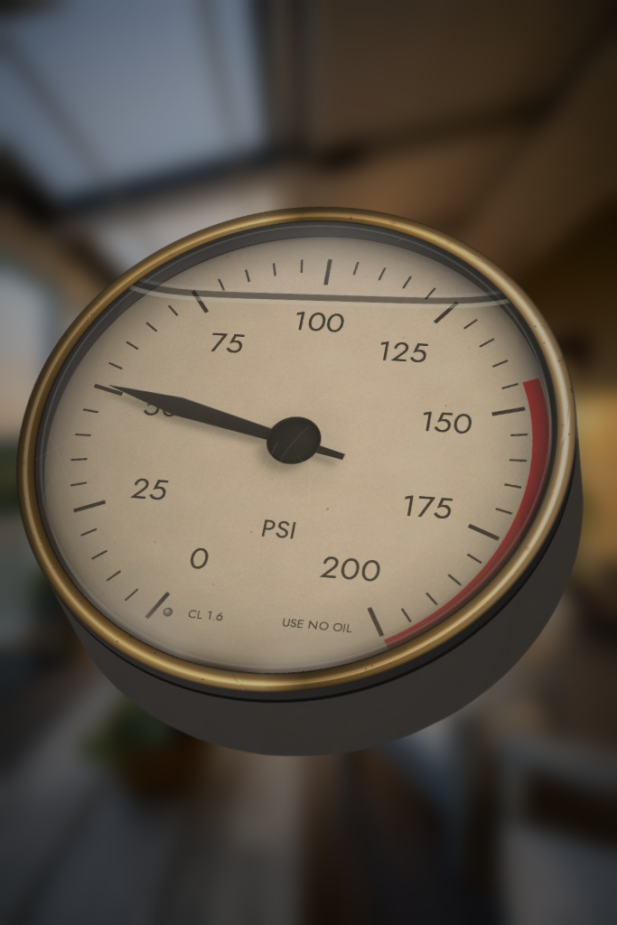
50psi
